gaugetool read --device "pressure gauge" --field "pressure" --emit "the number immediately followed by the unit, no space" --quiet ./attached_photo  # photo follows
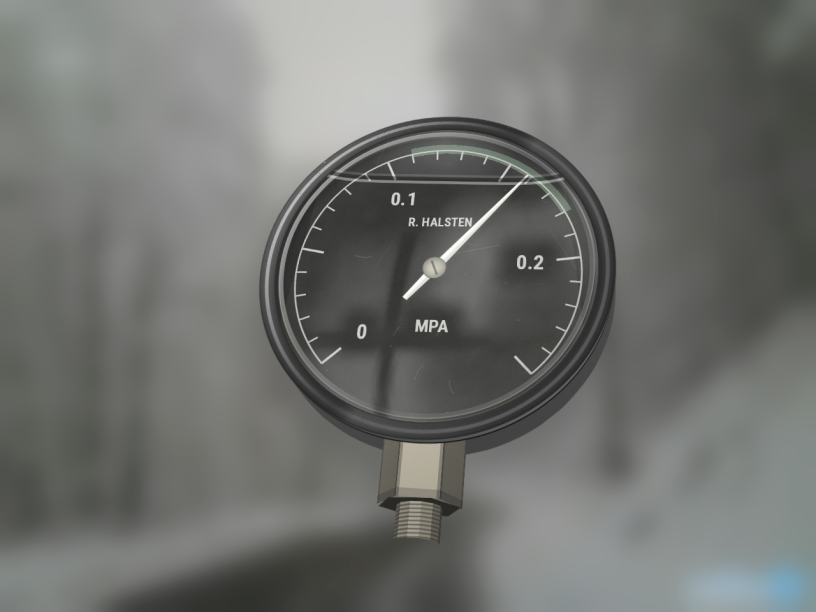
0.16MPa
